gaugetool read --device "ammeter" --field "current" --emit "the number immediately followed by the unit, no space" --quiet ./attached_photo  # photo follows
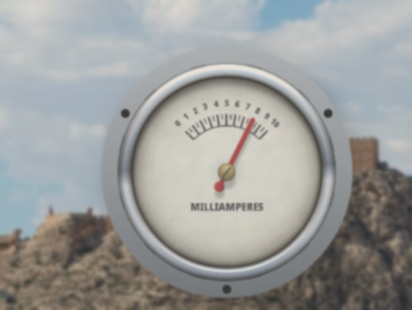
8mA
